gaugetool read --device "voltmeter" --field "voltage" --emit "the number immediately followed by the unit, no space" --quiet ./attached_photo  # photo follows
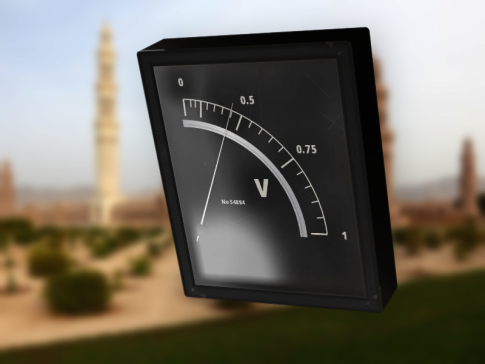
0.45V
